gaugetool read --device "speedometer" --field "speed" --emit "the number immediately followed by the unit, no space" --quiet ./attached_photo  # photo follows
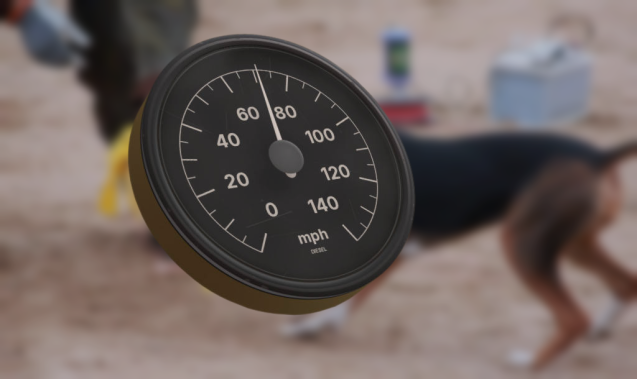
70mph
